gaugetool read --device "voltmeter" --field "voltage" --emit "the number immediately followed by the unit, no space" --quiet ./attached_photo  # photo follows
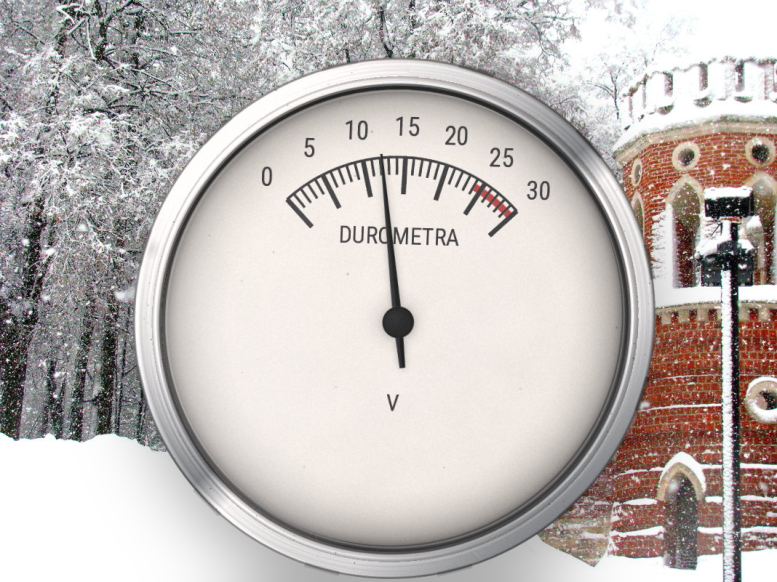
12V
